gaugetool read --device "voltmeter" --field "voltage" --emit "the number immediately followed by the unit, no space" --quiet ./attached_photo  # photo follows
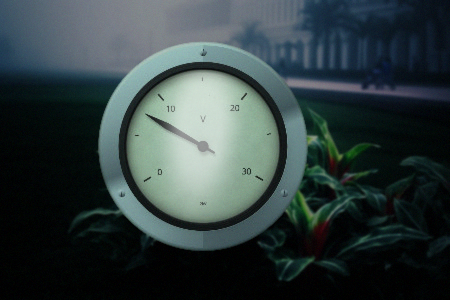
7.5V
